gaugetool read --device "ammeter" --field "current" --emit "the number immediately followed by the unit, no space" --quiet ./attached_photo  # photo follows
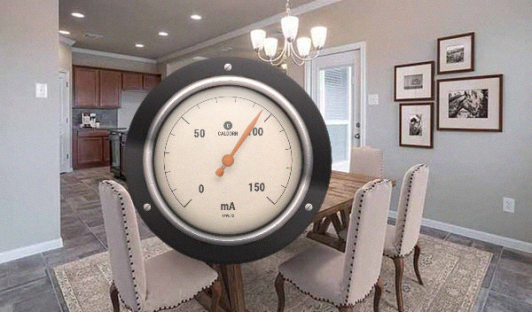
95mA
